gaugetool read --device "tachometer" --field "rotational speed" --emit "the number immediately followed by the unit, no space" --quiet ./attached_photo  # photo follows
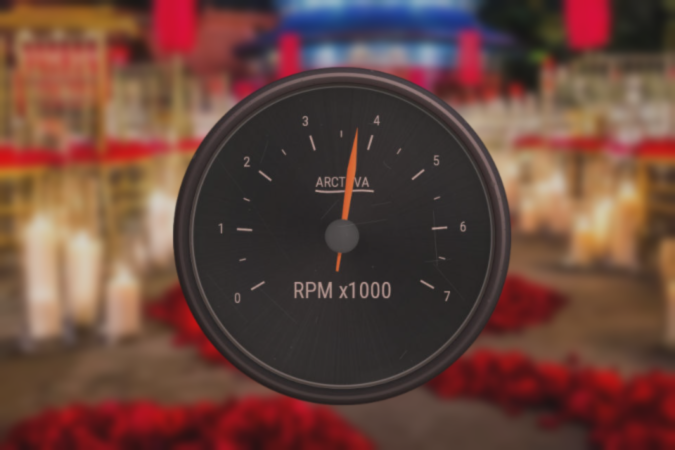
3750rpm
